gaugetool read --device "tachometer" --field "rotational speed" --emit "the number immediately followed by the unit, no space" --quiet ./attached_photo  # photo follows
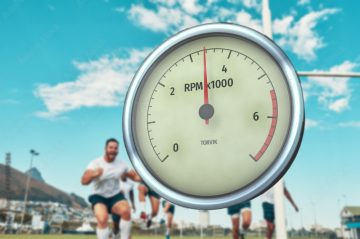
3400rpm
